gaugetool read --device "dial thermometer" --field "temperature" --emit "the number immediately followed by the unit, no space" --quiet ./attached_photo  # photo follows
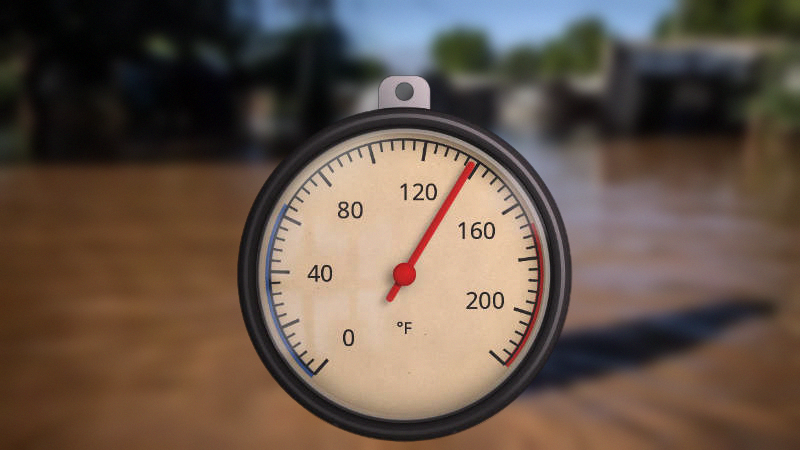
138°F
